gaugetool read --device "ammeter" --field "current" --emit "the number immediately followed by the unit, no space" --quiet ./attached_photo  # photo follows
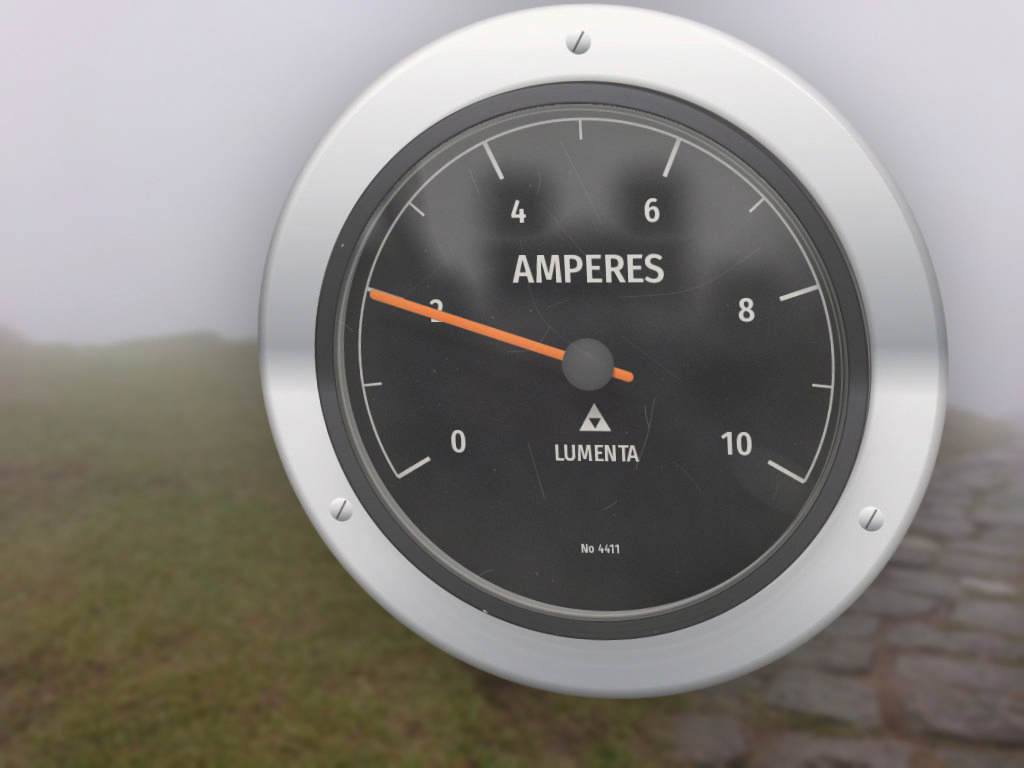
2A
